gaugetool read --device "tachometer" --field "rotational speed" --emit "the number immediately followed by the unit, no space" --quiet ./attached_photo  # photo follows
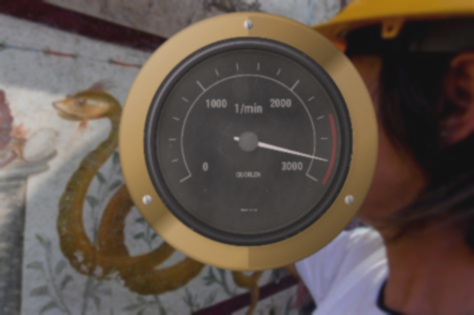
2800rpm
